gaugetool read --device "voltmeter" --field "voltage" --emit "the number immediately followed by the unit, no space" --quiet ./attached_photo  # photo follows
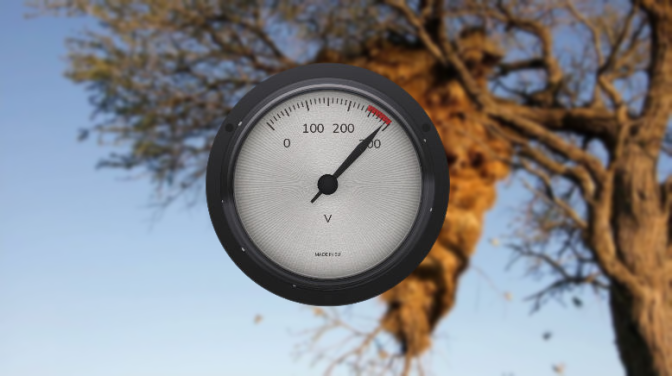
290V
